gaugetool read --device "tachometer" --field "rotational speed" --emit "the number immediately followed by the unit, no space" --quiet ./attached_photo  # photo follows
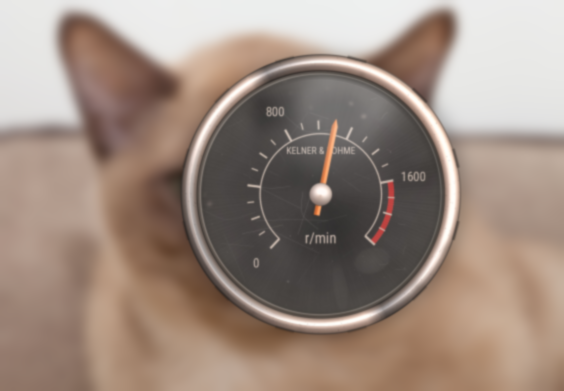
1100rpm
